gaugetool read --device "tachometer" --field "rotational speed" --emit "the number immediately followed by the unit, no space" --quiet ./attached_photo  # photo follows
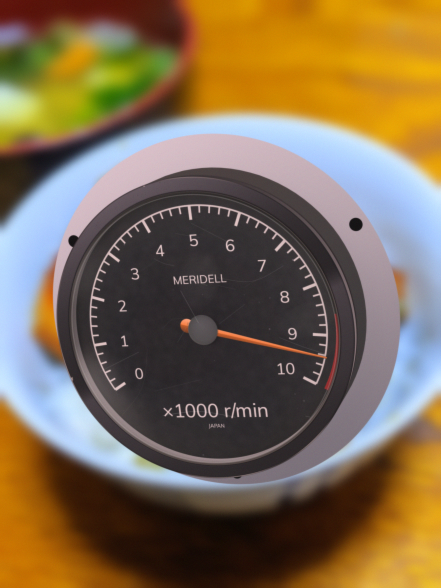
9400rpm
